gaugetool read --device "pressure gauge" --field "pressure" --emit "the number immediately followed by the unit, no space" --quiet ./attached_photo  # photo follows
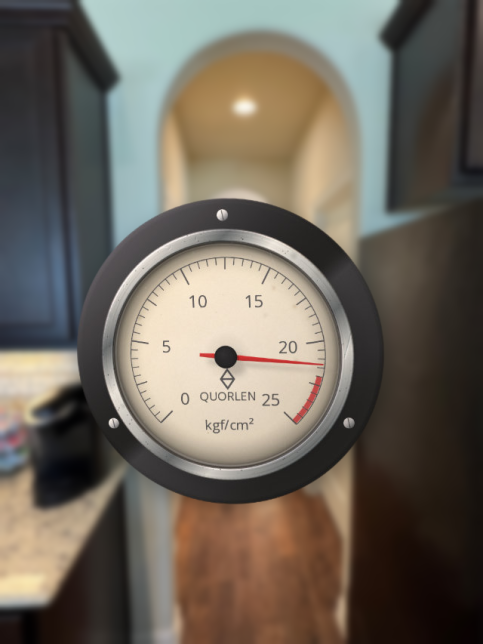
21.25kg/cm²
